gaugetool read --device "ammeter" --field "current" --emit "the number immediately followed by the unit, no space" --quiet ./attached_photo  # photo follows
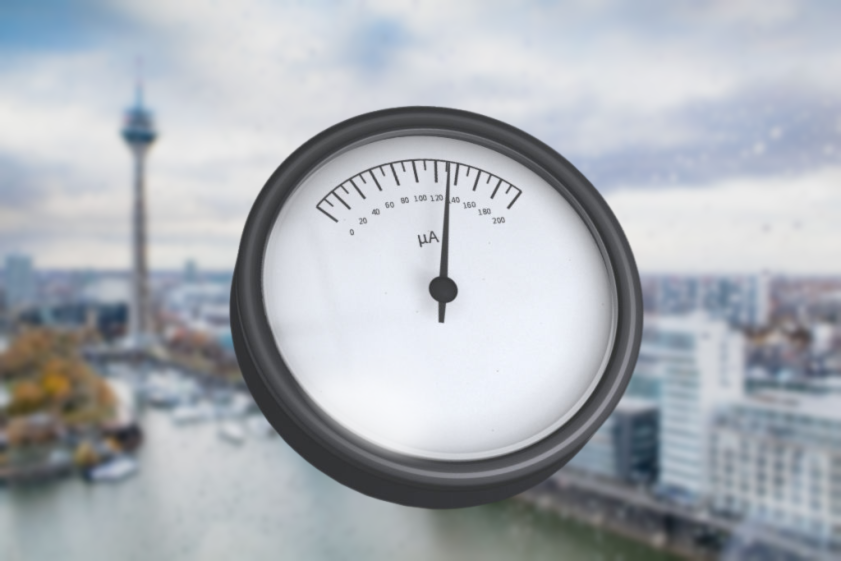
130µA
